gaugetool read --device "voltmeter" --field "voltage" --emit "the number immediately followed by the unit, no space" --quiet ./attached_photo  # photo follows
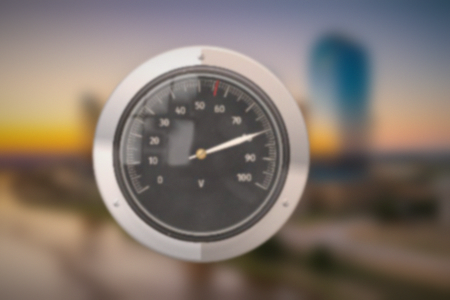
80V
